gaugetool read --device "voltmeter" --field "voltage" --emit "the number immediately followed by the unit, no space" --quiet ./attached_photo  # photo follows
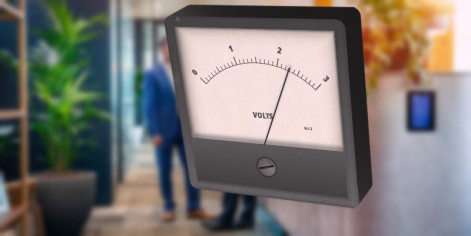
2.3V
